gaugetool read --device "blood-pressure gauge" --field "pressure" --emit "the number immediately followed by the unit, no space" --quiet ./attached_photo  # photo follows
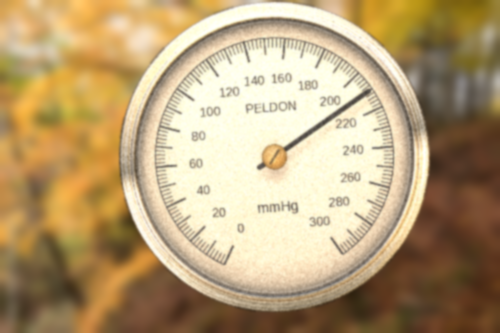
210mmHg
